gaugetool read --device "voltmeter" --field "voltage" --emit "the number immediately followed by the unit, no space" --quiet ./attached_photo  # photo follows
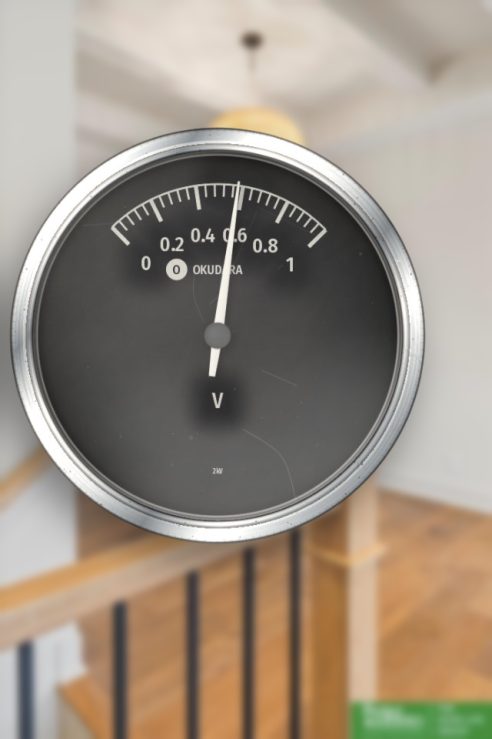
0.58V
